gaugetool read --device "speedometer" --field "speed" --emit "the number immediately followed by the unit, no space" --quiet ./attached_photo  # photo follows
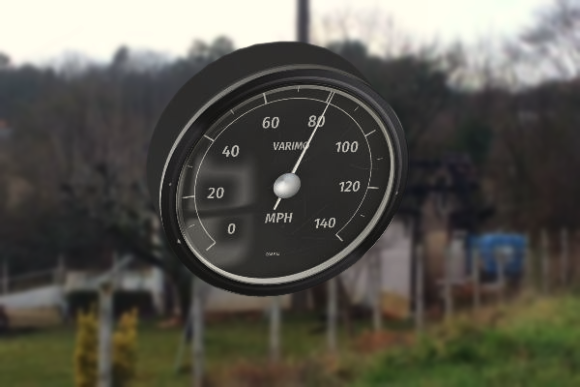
80mph
